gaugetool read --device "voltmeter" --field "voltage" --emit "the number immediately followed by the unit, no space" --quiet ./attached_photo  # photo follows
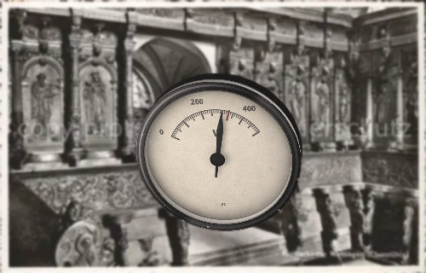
300V
